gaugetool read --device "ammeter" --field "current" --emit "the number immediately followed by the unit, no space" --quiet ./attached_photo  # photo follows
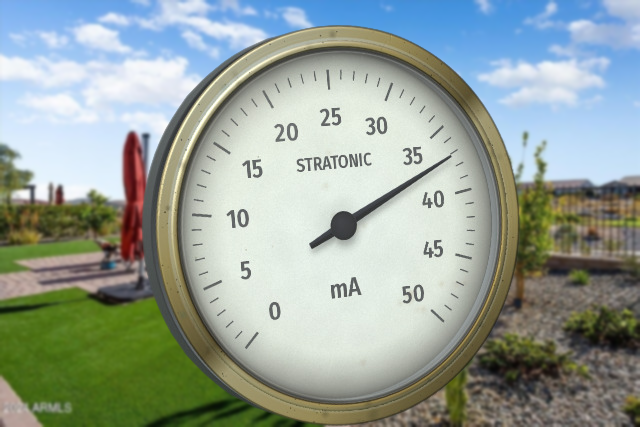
37mA
